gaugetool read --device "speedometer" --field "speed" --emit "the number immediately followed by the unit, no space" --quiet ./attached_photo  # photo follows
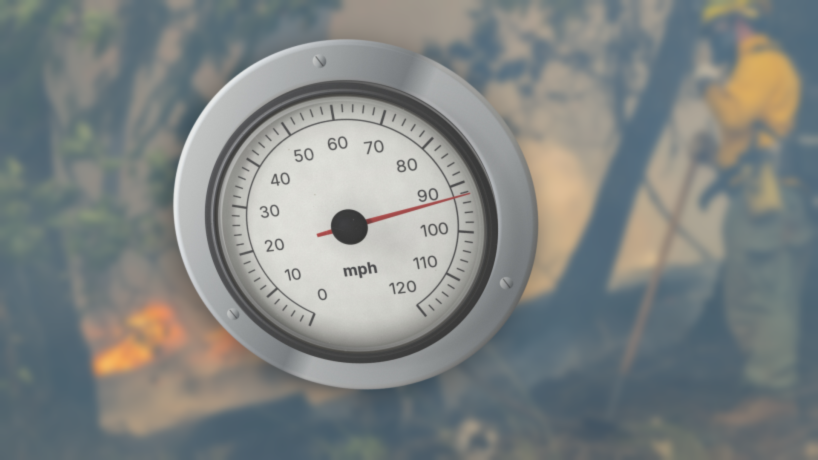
92mph
